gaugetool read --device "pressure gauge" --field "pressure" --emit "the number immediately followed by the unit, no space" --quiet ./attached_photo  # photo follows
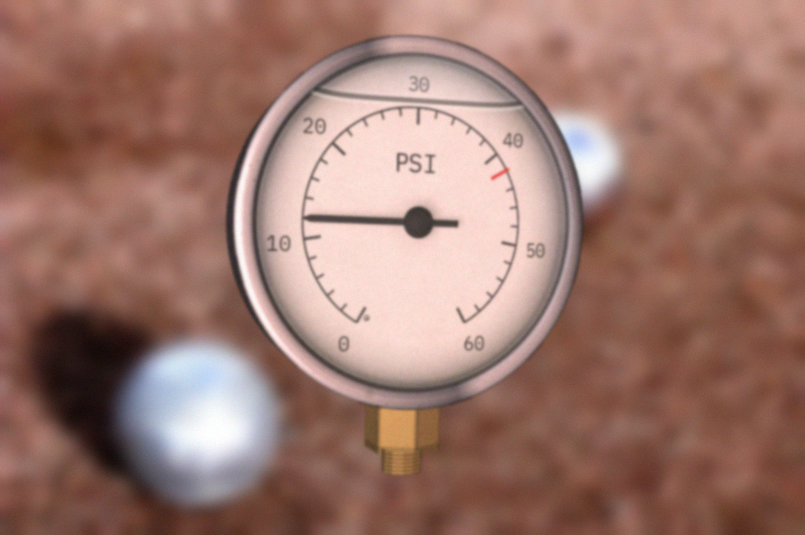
12psi
